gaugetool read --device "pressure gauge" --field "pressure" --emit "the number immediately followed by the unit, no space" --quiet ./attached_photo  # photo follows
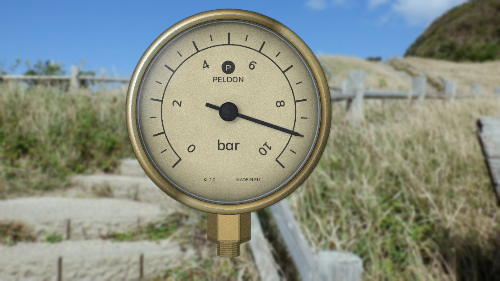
9bar
